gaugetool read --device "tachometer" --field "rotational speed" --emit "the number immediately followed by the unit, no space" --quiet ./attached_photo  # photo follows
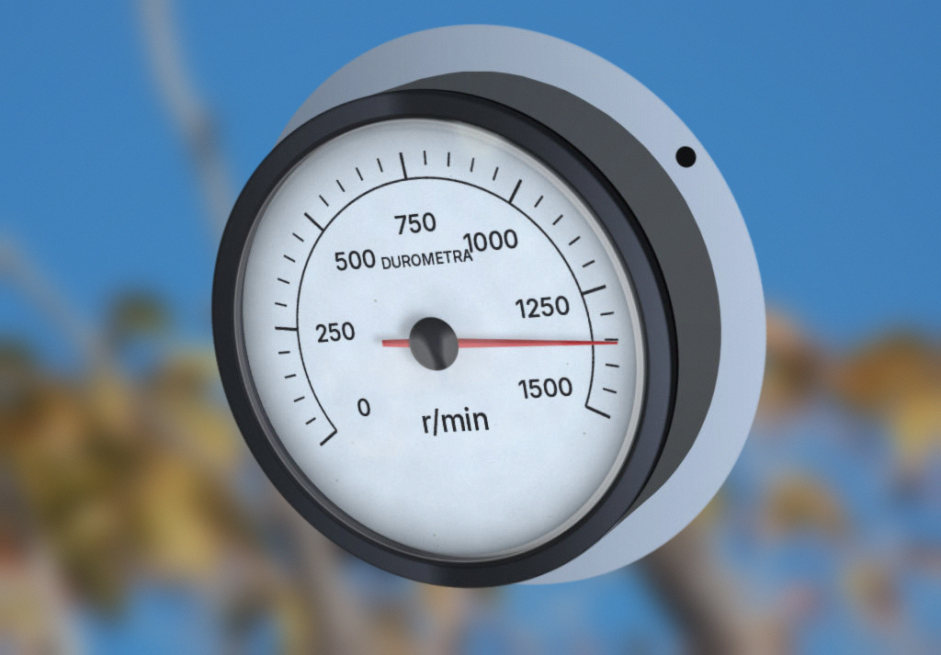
1350rpm
